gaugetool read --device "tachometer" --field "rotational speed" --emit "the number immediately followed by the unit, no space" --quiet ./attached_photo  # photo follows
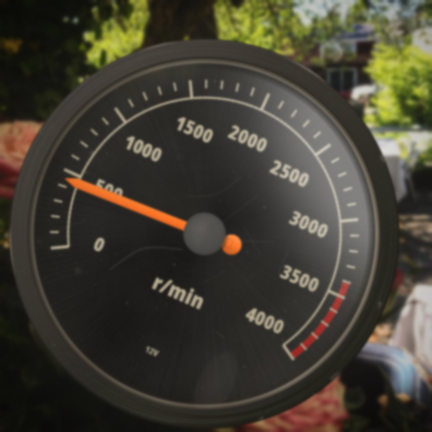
450rpm
